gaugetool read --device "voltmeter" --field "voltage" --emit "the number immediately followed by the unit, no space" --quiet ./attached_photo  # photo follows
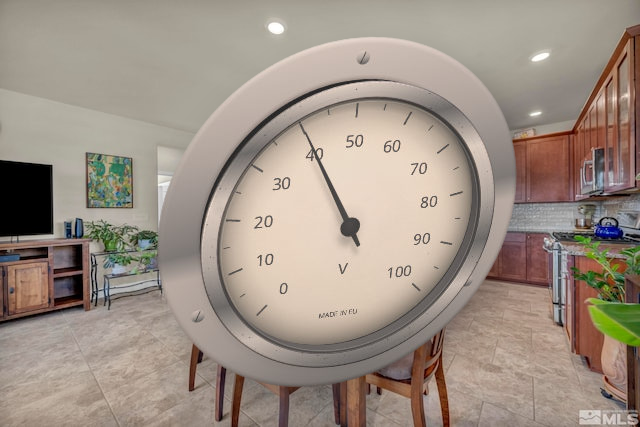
40V
